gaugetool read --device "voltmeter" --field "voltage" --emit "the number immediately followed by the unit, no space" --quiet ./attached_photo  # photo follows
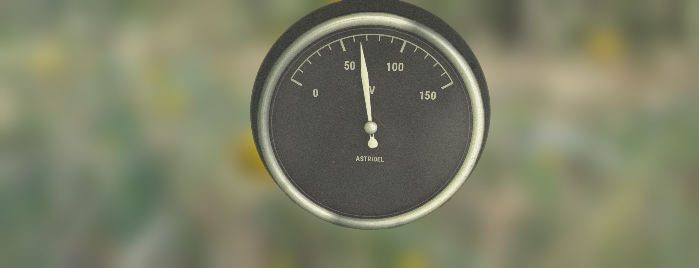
65V
